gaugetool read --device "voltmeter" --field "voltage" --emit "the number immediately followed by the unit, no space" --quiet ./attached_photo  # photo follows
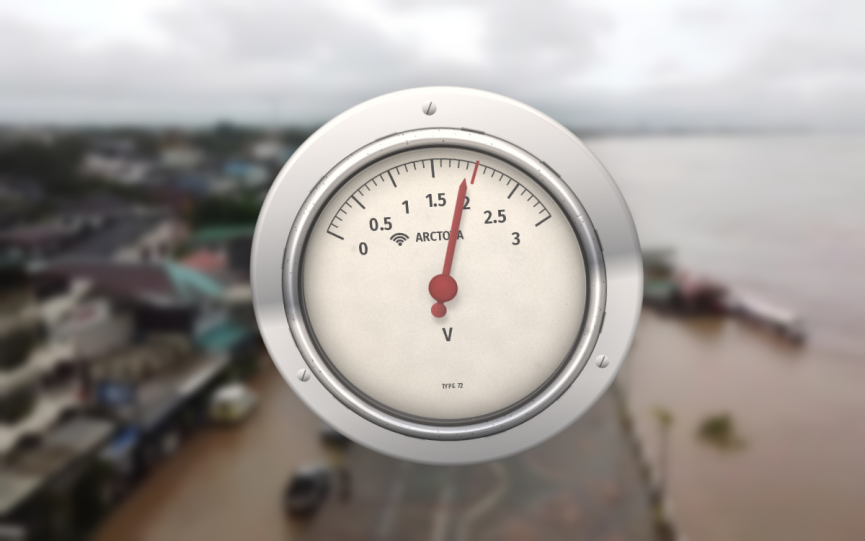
1.9V
